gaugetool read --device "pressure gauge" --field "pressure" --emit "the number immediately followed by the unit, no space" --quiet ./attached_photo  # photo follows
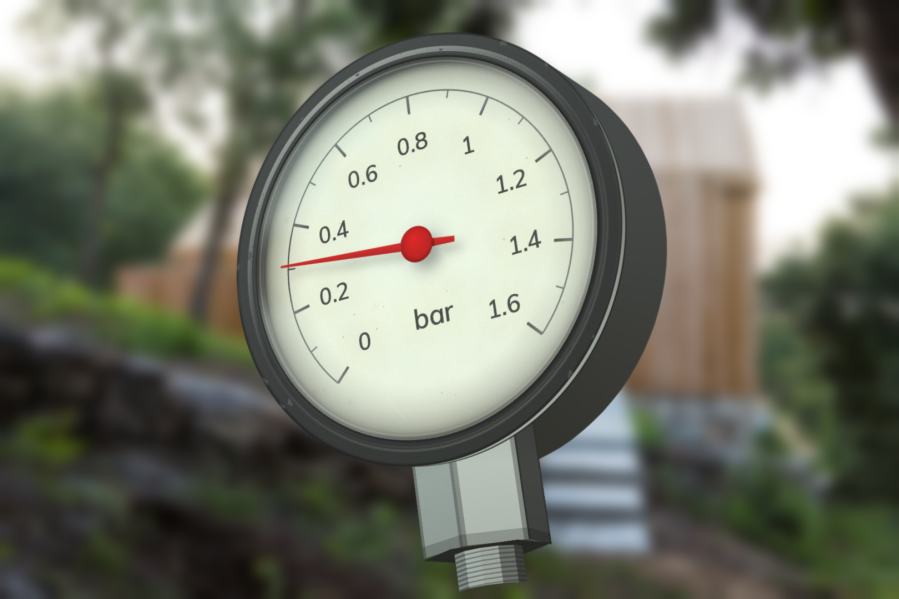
0.3bar
